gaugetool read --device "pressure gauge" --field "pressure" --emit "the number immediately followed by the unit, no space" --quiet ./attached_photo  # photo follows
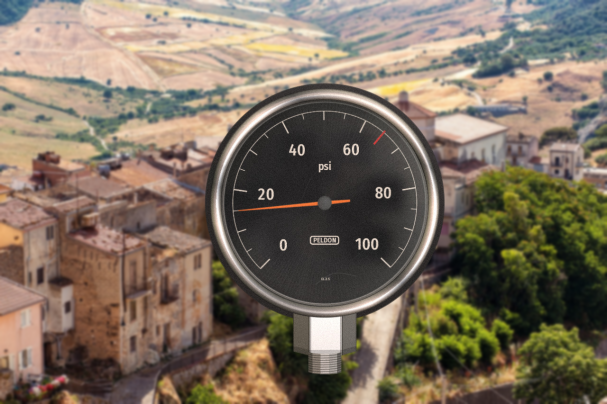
15psi
